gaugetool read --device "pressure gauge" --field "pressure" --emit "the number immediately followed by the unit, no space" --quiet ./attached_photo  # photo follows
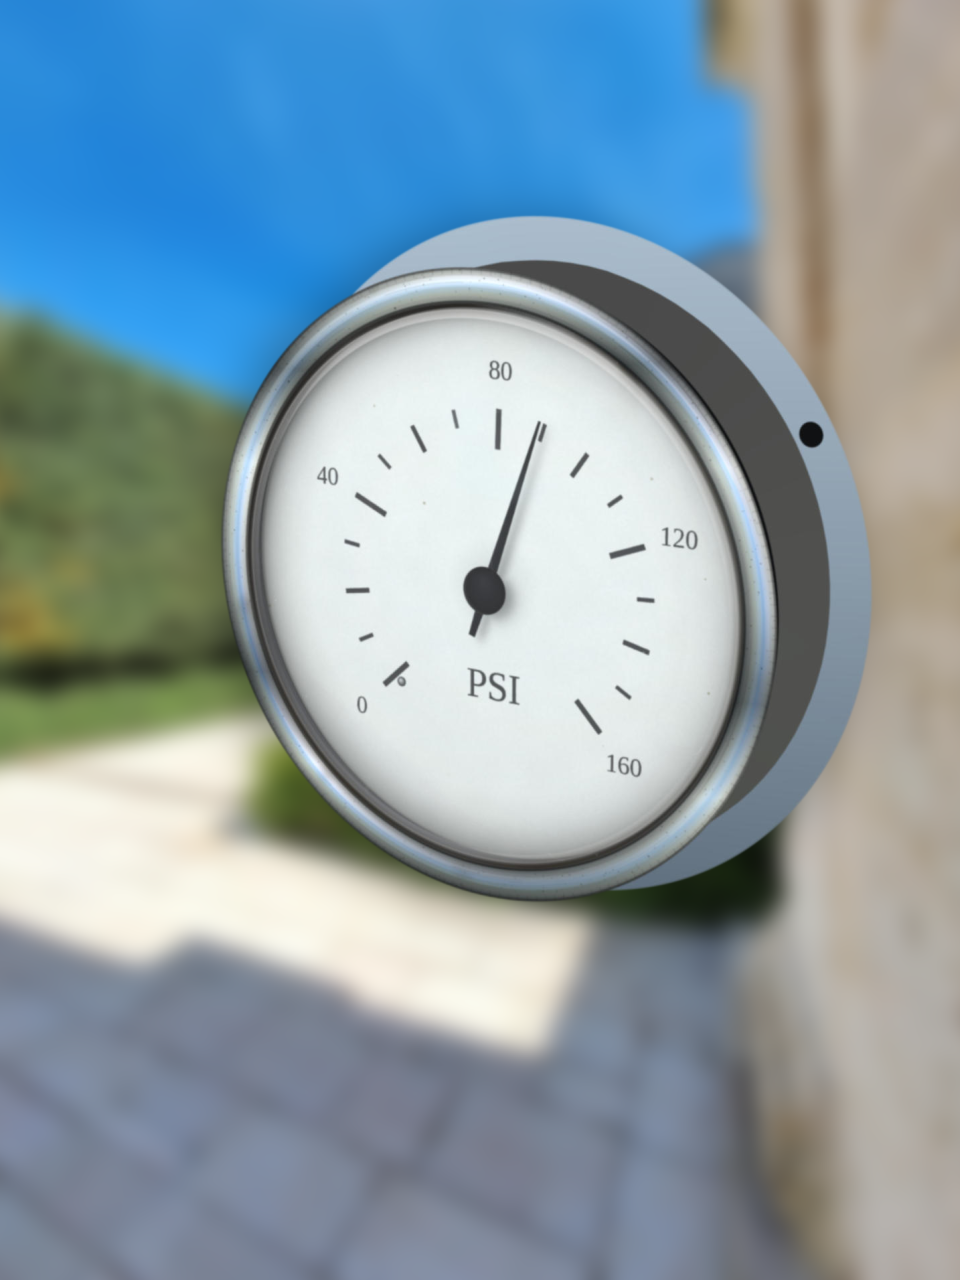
90psi
